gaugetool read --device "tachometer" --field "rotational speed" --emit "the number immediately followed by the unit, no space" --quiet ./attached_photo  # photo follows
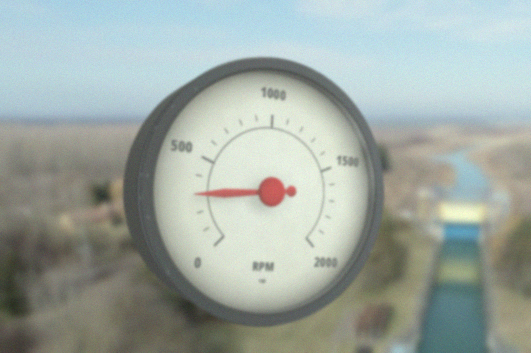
300rpm
